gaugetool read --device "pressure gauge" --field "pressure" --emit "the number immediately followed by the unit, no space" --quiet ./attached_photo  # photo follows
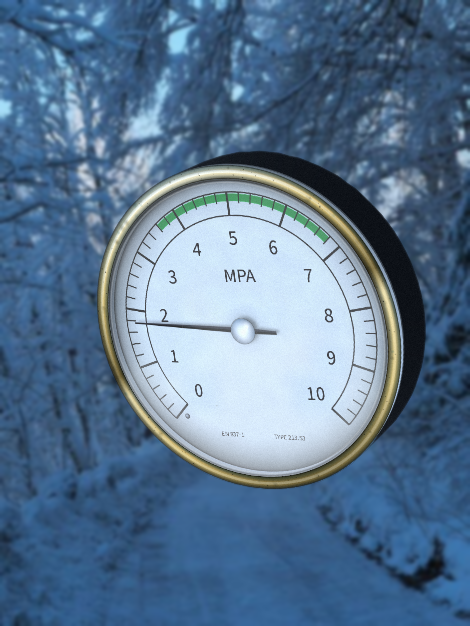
1.8MPa
